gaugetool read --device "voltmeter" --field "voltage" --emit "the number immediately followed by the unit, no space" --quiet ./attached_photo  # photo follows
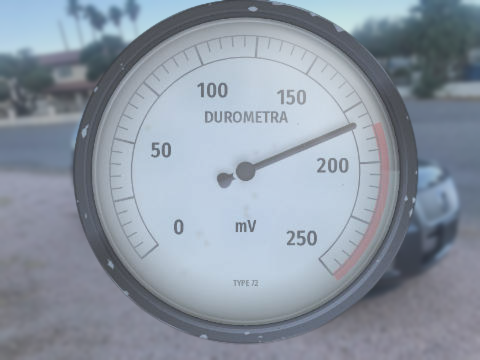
182.5mV
